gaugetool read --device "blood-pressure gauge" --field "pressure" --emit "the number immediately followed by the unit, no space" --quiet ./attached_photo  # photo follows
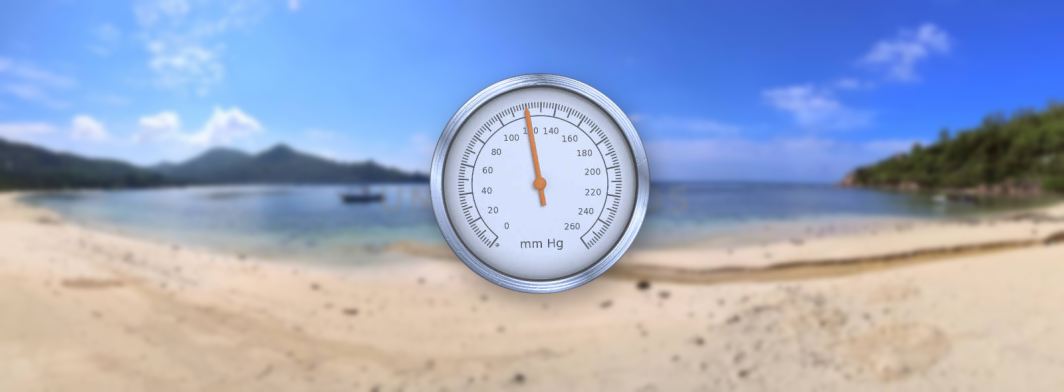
120mmHg
